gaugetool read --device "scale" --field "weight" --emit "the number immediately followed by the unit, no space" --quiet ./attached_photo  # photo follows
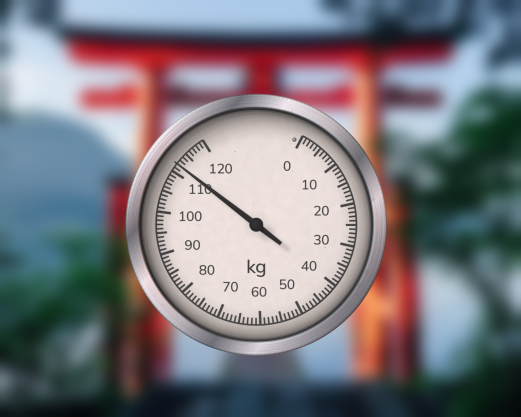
112kg
